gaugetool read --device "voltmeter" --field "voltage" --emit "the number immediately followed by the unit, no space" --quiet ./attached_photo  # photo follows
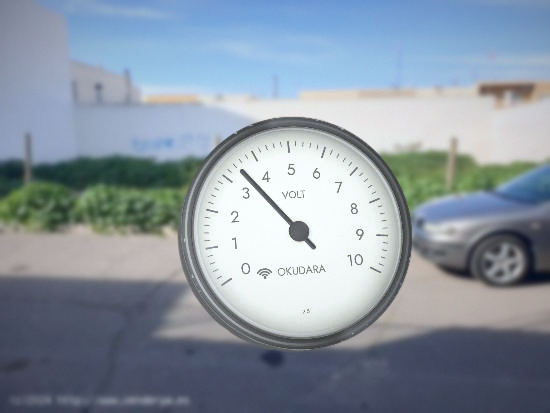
3.4V
